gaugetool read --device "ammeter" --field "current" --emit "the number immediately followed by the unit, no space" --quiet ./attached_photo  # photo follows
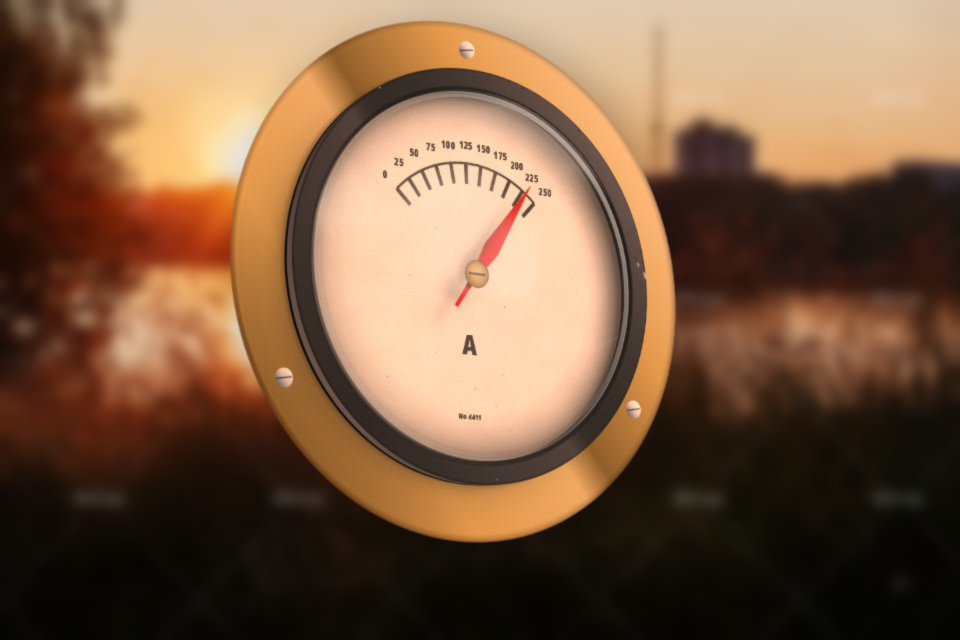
225A
